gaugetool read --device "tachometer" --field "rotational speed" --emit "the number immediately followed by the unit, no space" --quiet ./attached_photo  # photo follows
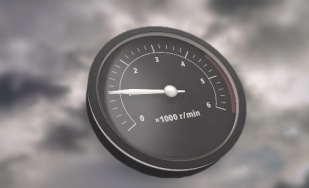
1000rpm
